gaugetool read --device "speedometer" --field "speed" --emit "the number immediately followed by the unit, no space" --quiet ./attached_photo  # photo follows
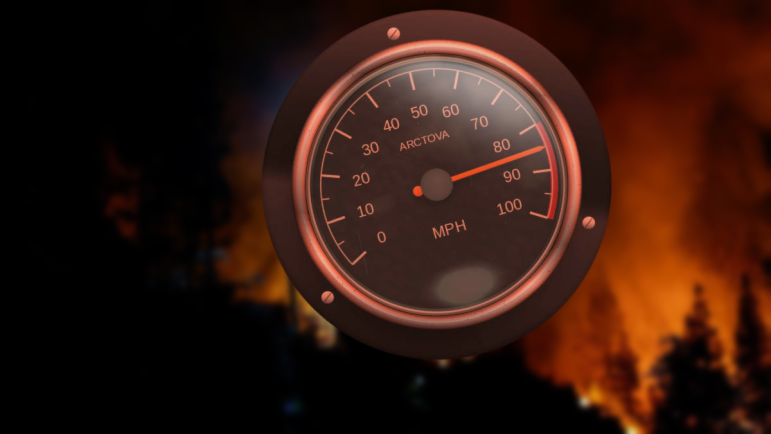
85mph
